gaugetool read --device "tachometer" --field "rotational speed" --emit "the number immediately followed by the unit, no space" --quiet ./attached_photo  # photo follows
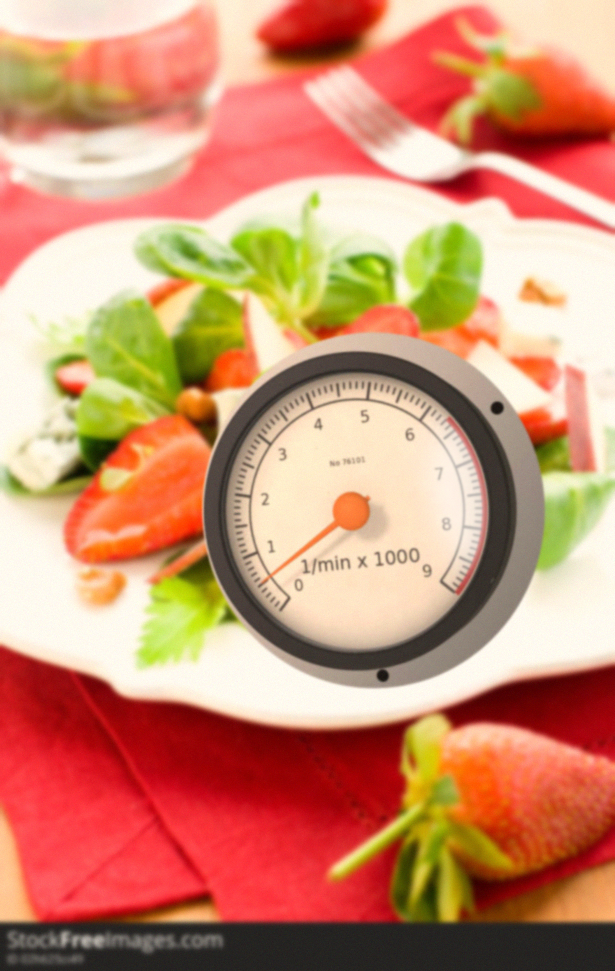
500rpm
